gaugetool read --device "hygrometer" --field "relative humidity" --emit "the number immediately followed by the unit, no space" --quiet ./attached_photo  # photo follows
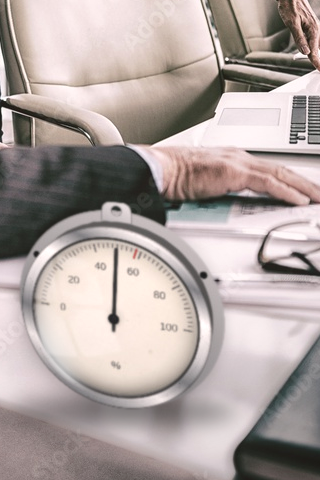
50%
